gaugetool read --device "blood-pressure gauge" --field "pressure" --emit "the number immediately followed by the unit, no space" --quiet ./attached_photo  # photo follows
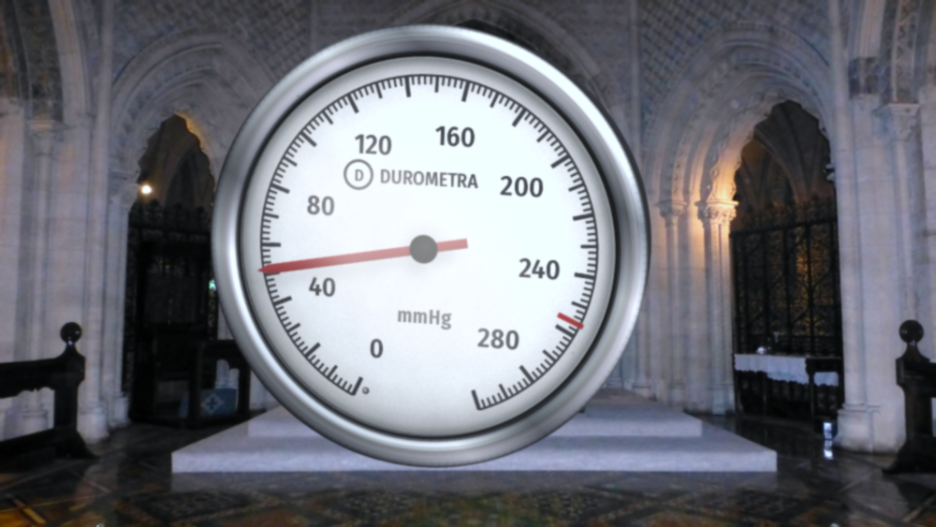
52mmHg
